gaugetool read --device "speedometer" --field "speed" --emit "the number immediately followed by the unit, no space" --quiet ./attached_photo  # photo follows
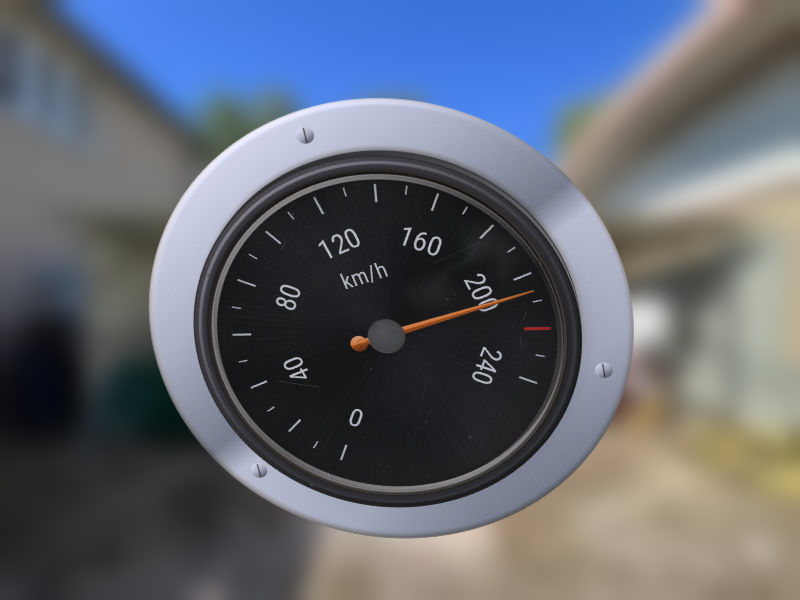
205km/h
